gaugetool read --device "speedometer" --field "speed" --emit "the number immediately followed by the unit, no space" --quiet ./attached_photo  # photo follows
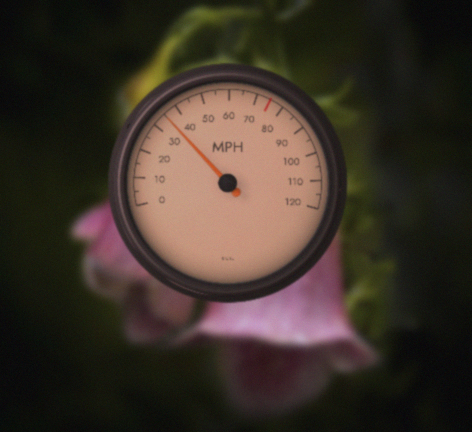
35mph
